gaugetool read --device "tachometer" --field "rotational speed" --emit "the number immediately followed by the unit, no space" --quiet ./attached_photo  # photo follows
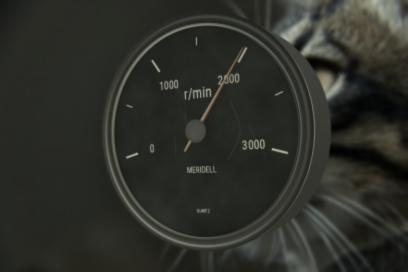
2000rpm
